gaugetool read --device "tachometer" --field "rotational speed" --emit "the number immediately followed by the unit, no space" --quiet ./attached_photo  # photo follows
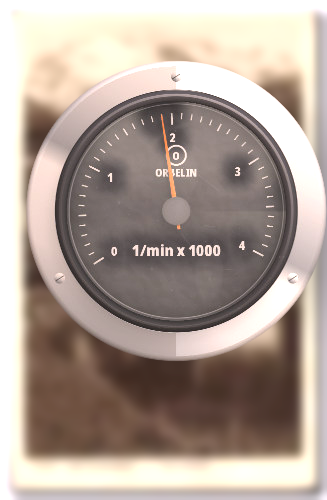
1900rpm
